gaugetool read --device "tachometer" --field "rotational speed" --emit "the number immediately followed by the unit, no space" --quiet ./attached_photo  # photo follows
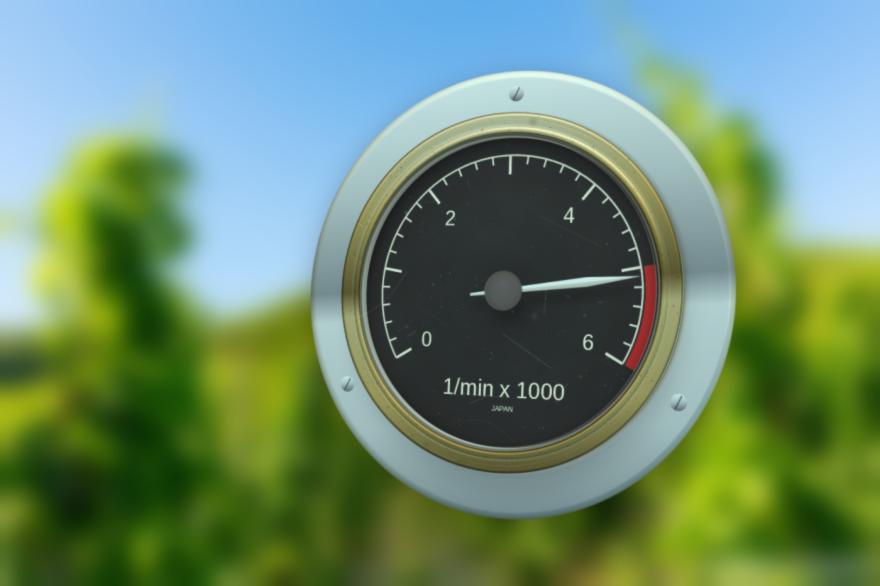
5100rpm
